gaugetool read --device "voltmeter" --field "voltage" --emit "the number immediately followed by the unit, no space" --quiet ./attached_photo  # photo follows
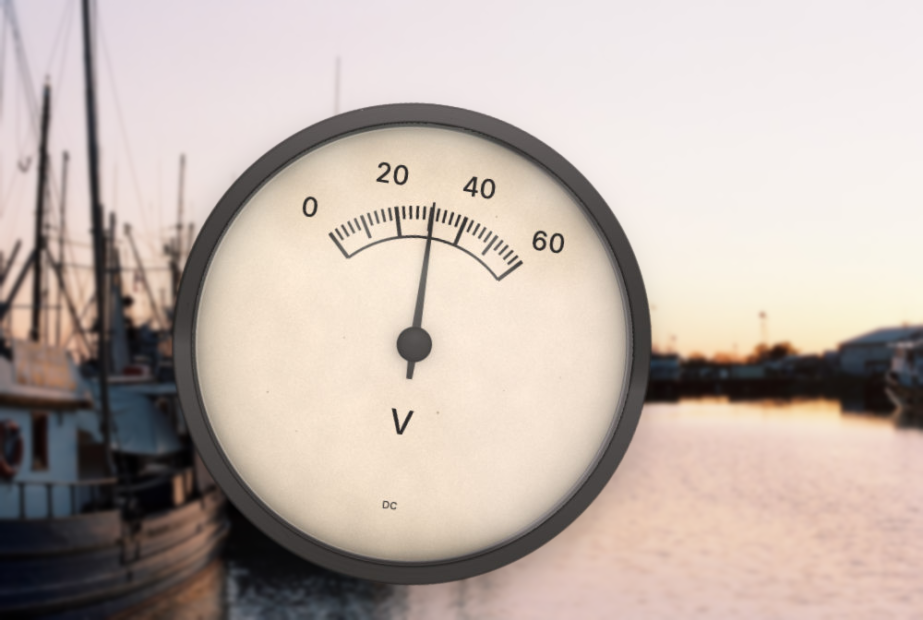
30V
